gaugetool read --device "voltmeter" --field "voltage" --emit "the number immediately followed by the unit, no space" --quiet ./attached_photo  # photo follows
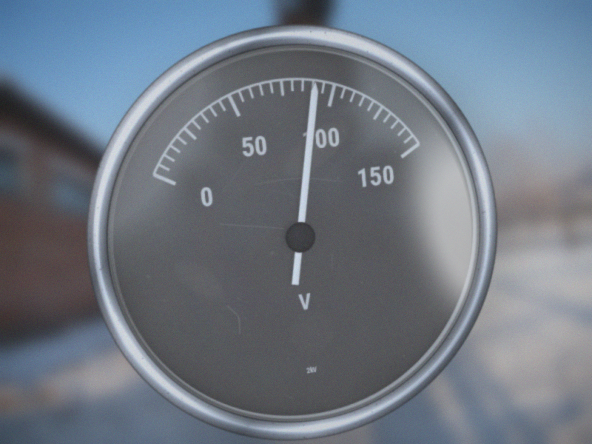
90V
